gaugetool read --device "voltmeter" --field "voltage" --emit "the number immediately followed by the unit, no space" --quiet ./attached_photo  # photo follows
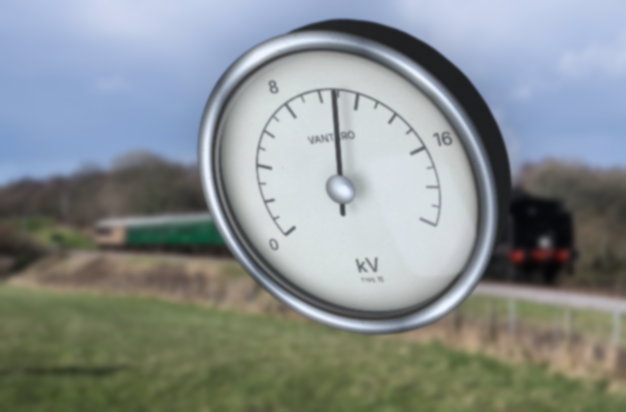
11kV
